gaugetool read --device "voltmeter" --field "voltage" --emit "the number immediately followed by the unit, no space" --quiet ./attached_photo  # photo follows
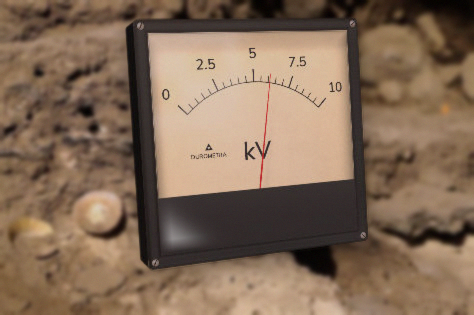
6kV
